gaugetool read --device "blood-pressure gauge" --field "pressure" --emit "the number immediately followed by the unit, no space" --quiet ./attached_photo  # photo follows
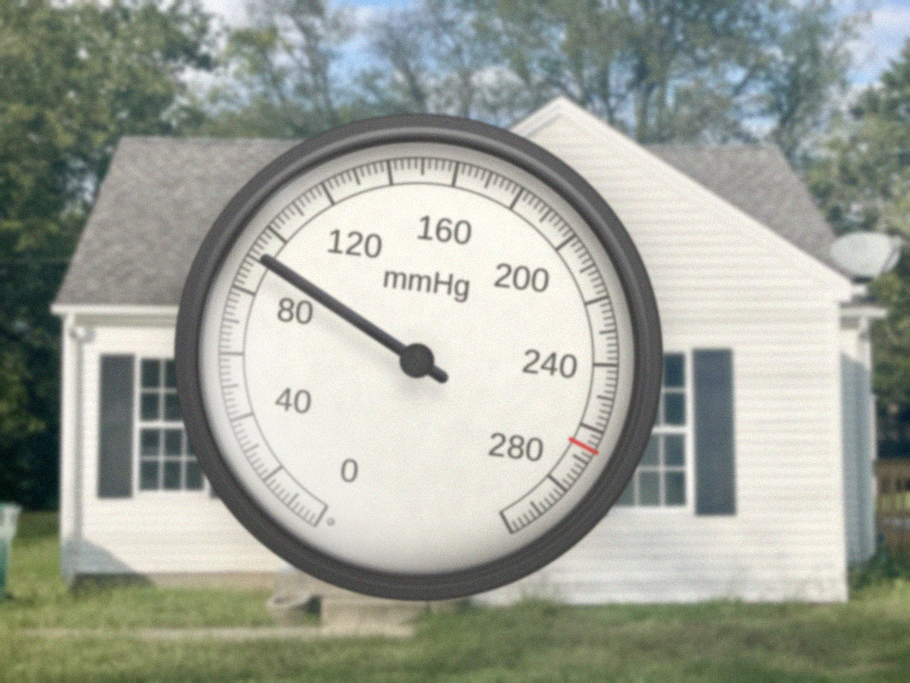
92mmHg
